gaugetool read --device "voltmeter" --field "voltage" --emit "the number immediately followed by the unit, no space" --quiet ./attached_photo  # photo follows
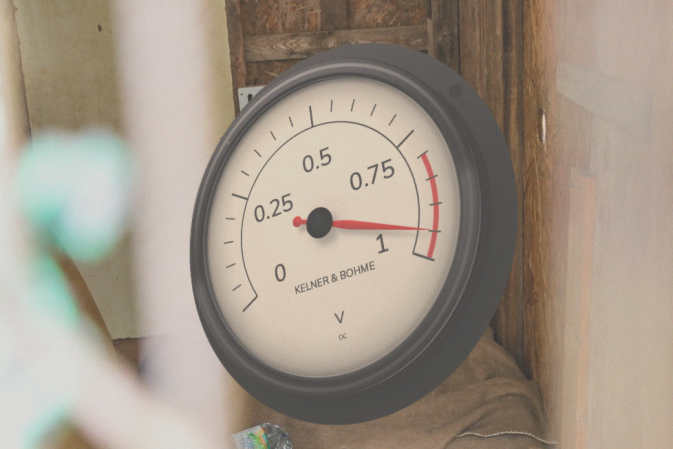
0.95V
